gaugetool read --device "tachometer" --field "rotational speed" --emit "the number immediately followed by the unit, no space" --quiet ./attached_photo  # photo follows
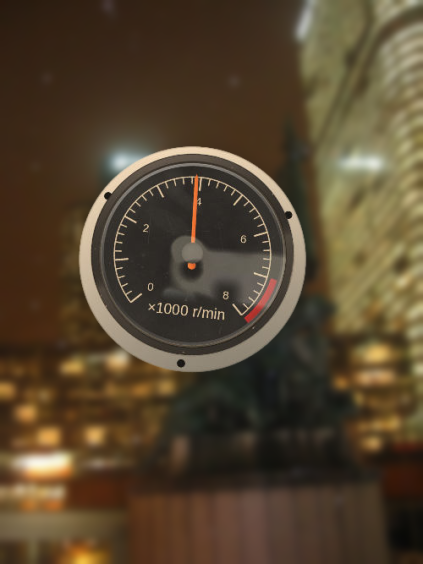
3900rpm
